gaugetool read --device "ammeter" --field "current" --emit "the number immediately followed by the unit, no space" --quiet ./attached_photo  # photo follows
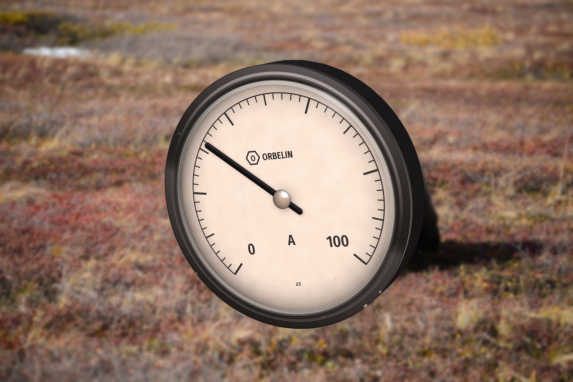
32A
